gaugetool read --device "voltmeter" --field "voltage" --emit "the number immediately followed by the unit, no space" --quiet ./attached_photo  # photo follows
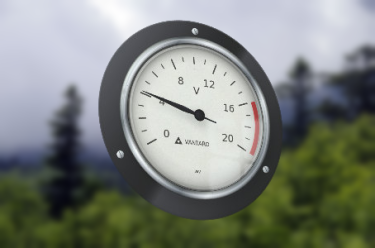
4V
